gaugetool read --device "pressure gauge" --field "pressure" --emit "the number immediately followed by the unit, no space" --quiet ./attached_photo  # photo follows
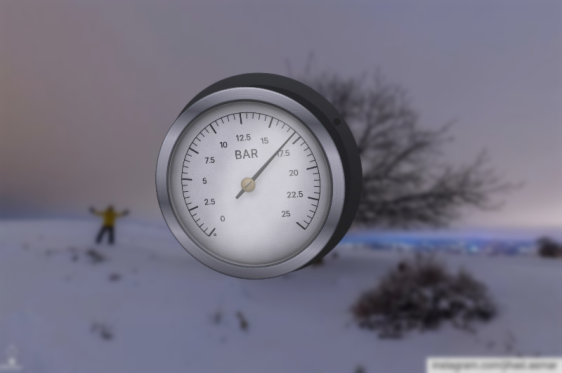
17bar
